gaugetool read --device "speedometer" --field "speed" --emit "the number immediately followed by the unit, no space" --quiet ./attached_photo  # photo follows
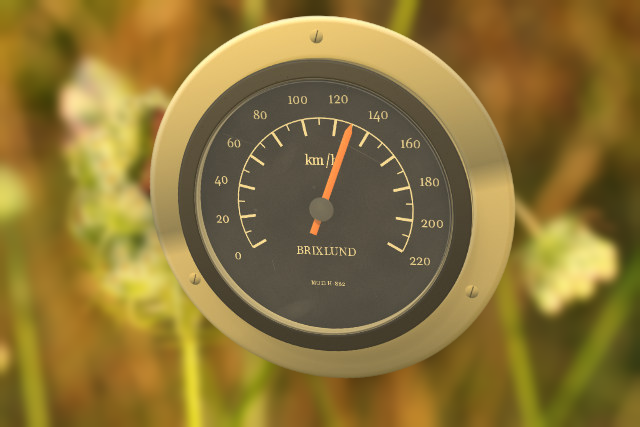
130km/h
